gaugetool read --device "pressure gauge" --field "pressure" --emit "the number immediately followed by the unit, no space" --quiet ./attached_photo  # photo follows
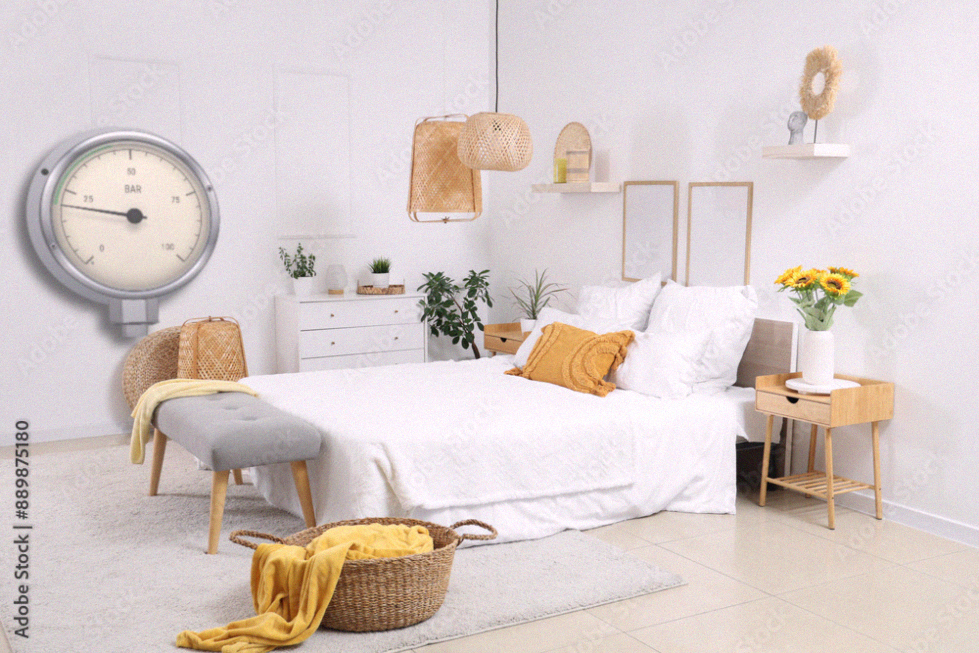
20bar
